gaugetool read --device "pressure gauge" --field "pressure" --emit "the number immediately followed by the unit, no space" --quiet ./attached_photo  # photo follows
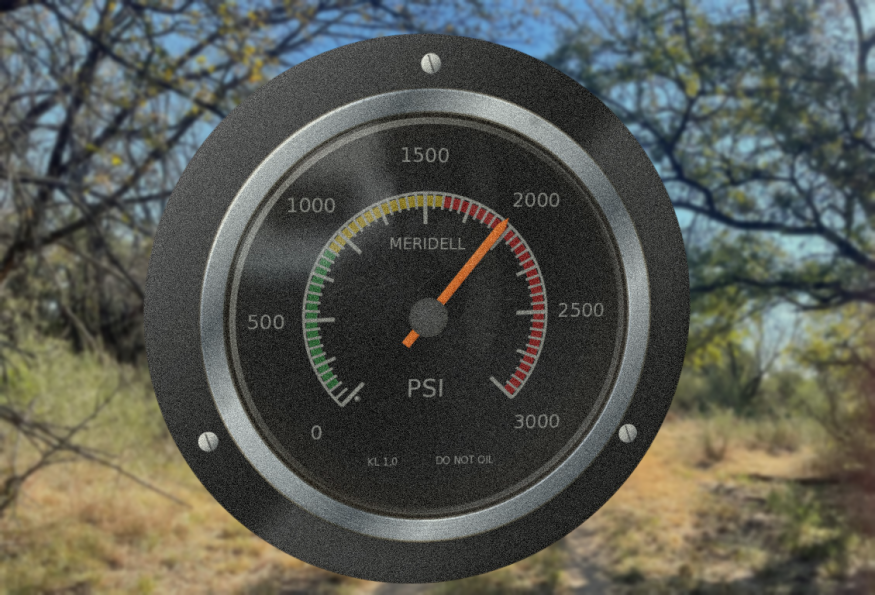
1950psi
